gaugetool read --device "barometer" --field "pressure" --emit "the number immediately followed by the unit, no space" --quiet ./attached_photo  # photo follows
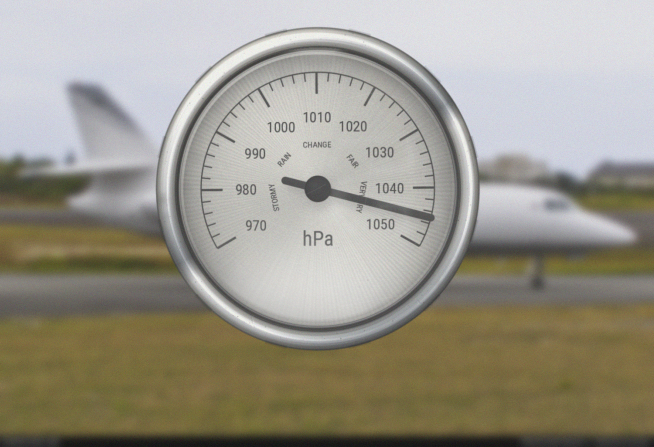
1045hPa
